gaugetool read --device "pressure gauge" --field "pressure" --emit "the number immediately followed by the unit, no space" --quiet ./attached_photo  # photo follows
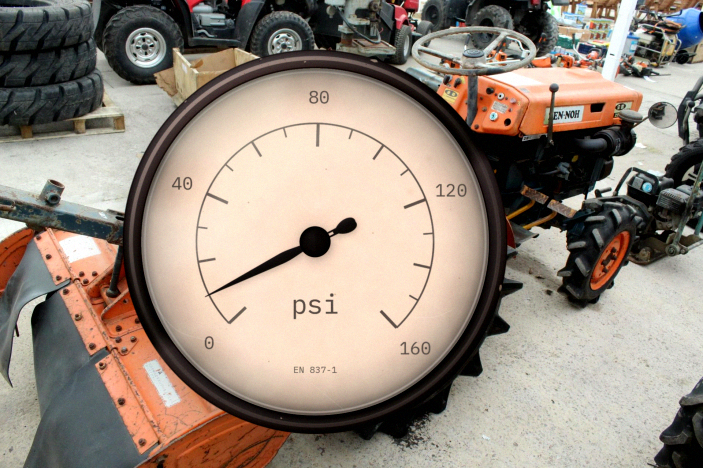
10psi
